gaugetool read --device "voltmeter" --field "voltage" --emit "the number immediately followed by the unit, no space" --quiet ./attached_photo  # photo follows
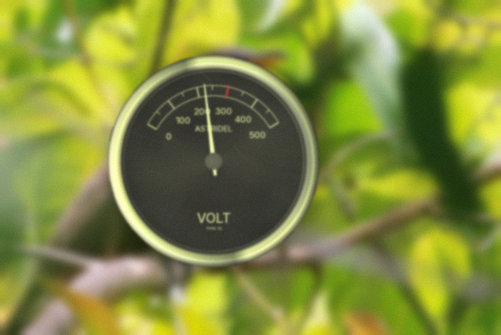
225V
